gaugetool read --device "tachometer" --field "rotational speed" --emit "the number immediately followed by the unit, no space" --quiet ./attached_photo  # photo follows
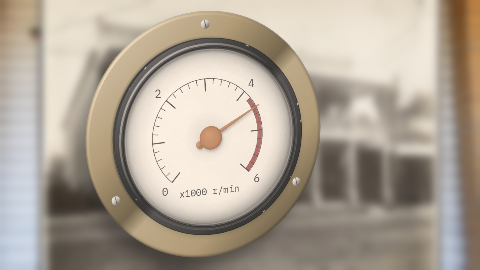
4400rpm
